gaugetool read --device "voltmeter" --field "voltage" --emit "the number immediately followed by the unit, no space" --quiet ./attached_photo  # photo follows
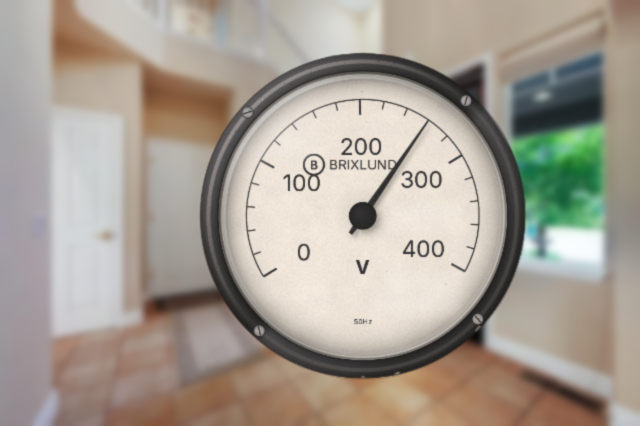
260V
